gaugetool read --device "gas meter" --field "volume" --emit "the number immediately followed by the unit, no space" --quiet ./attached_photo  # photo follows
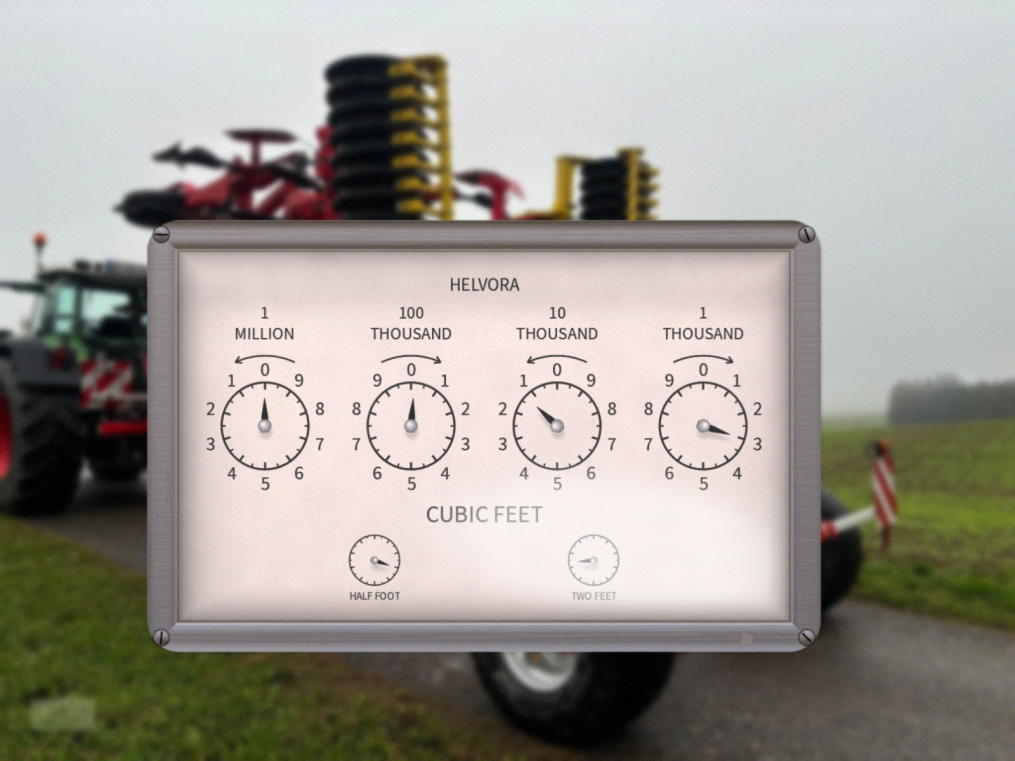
1300ft³
